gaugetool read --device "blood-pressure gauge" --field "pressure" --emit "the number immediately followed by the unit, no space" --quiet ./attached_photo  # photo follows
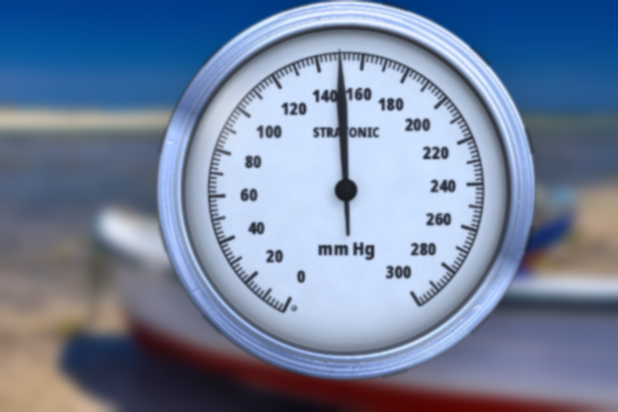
150mmHg
